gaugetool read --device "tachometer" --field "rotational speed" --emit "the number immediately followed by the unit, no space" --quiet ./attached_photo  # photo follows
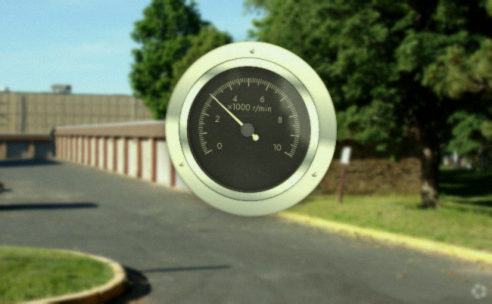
3000rpm
